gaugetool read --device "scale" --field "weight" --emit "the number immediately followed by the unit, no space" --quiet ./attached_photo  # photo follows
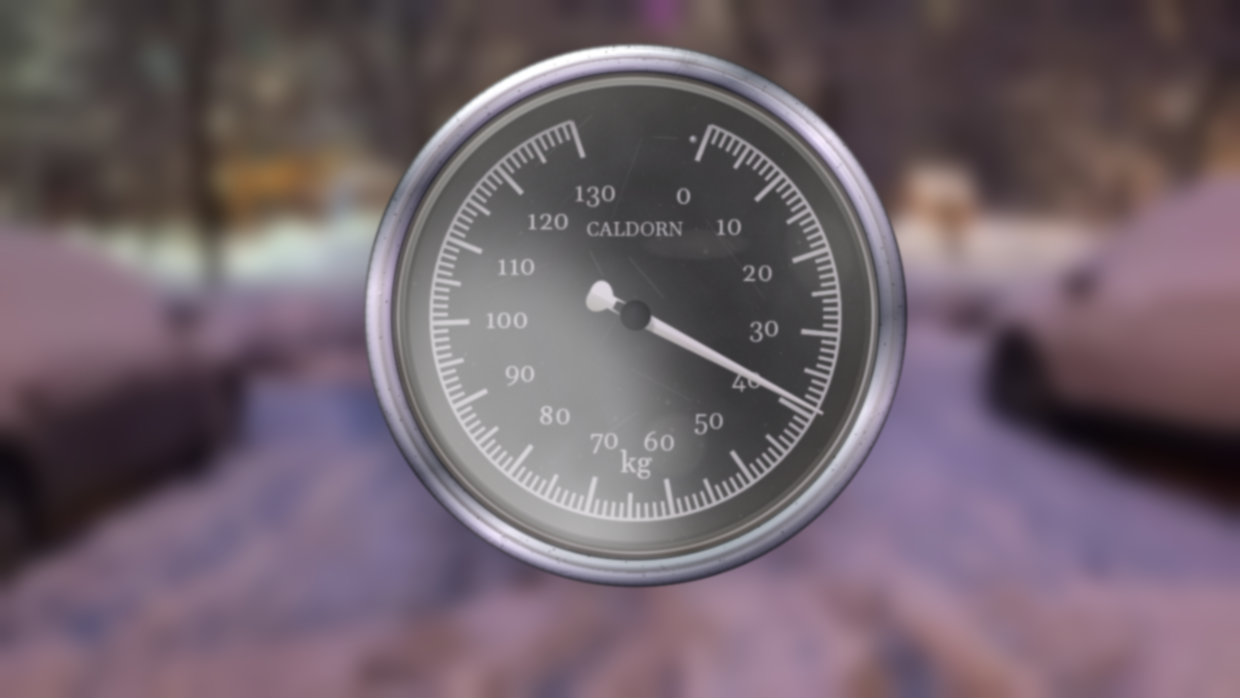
39kg
